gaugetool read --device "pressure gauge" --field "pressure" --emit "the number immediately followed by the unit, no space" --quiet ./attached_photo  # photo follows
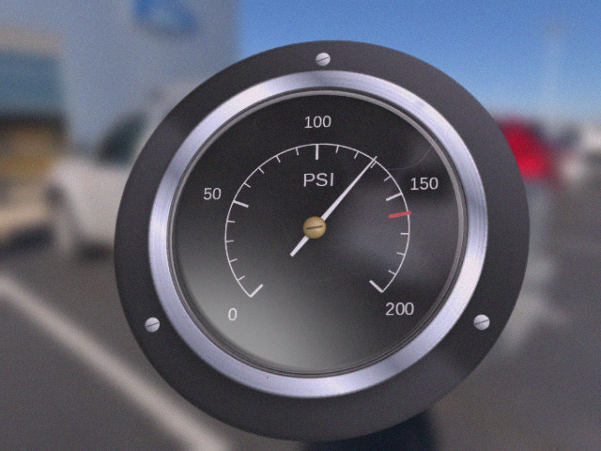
130psi
